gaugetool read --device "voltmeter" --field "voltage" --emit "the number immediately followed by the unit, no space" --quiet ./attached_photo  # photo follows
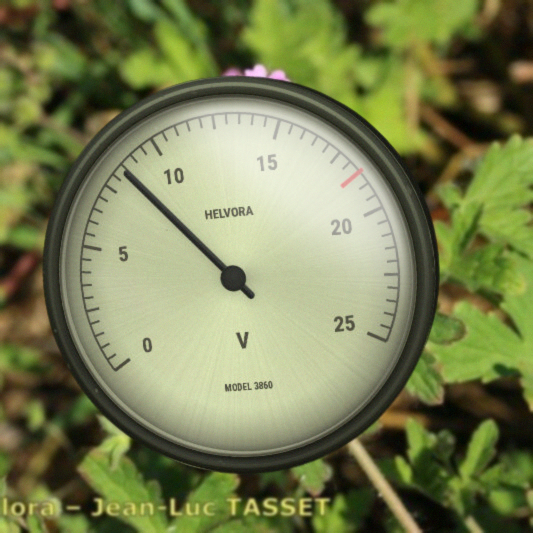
8.5V
